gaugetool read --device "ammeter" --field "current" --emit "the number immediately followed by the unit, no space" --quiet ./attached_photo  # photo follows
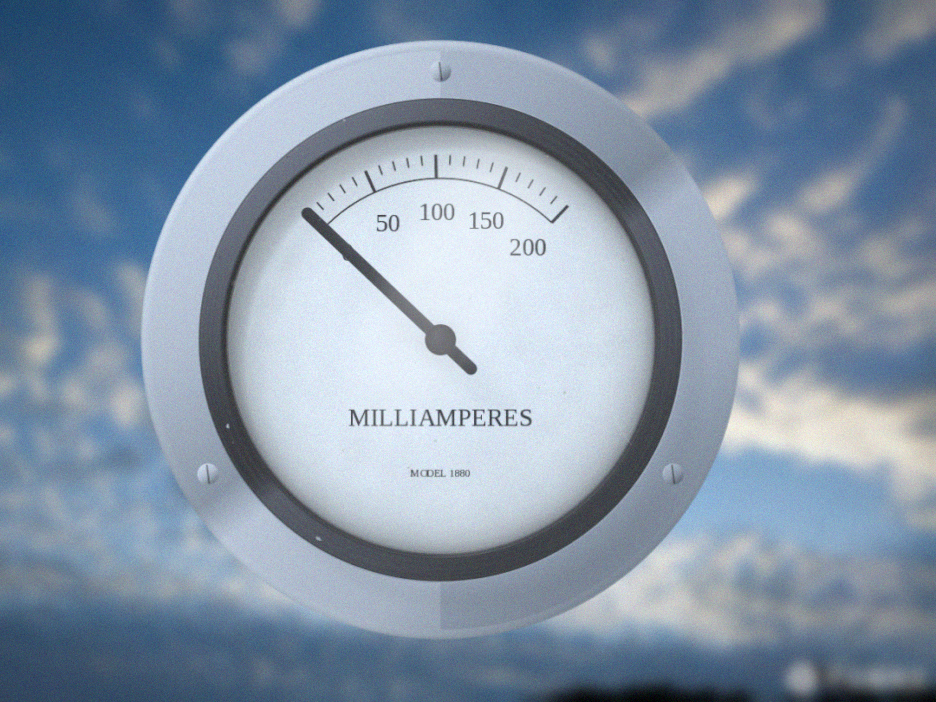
0mA
